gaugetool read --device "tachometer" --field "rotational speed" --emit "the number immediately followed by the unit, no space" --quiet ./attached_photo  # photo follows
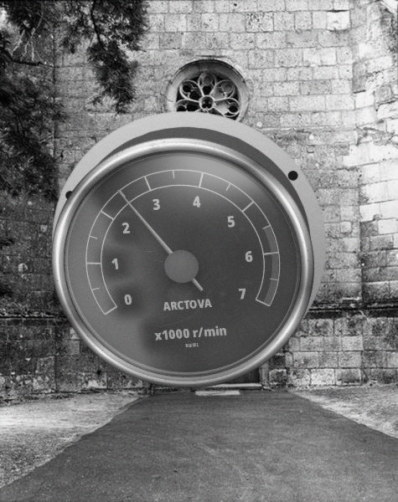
2500rpm
